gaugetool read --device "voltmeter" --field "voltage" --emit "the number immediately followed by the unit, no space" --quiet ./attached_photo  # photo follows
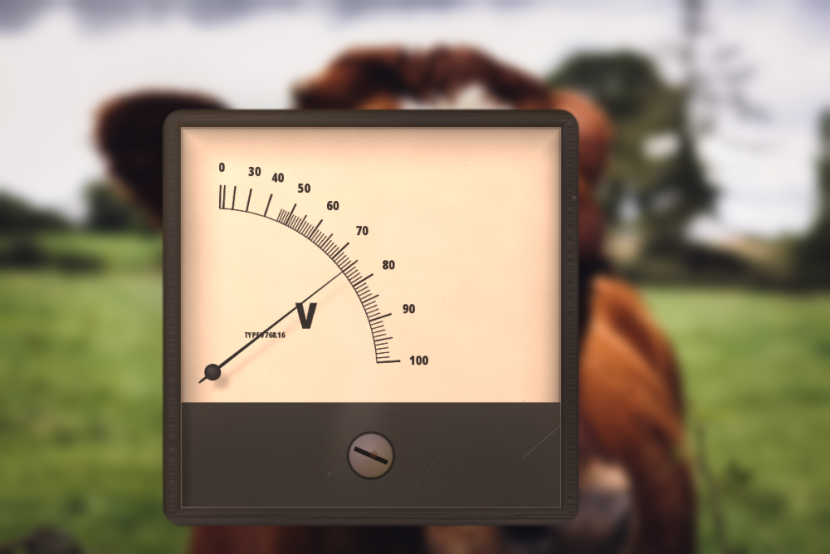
75V
